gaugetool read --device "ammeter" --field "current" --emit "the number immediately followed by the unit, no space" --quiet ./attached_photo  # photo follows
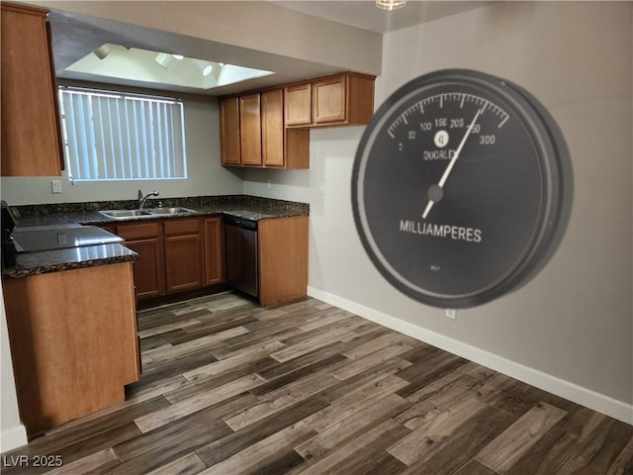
250mA
